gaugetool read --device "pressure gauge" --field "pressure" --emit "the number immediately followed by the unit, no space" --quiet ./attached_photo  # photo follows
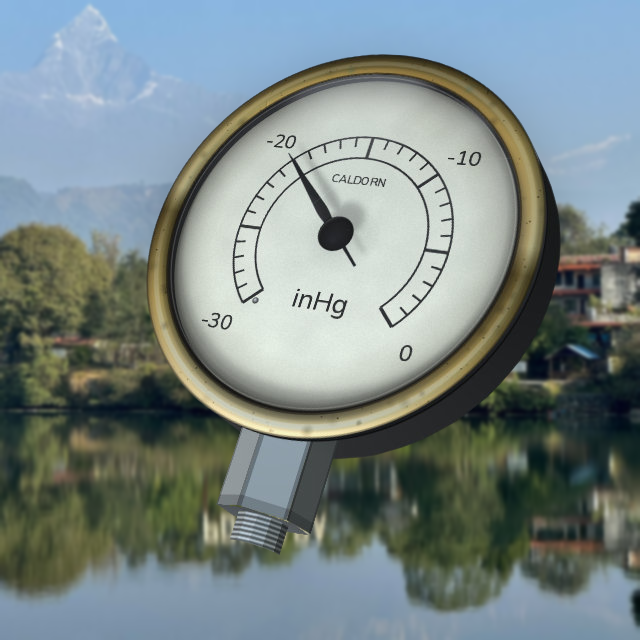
-20inHg
